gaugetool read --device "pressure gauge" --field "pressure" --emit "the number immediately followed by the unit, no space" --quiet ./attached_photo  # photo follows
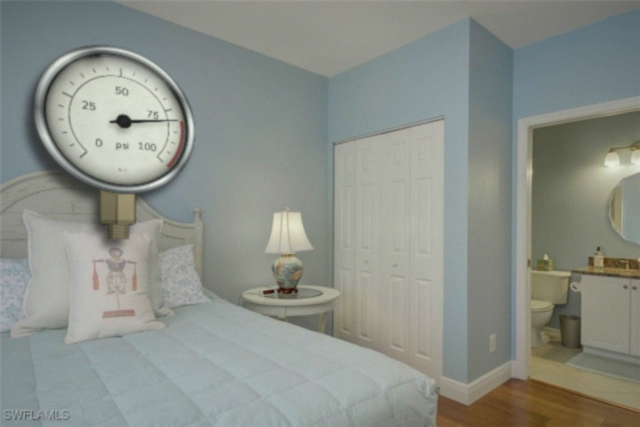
80psi
